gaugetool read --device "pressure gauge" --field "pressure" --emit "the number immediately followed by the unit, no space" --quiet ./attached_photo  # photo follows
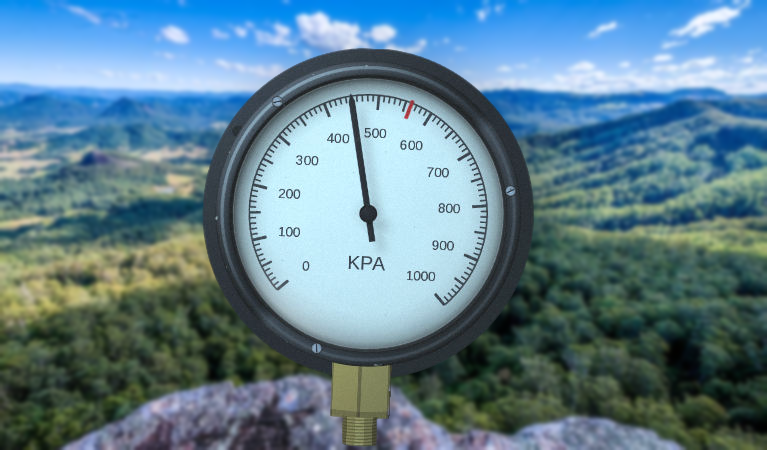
450kPa
